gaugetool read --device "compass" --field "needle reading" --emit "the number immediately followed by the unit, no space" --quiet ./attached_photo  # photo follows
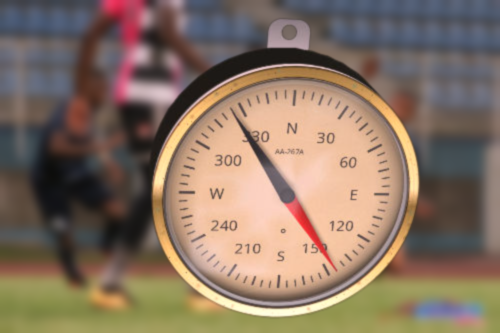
145°
